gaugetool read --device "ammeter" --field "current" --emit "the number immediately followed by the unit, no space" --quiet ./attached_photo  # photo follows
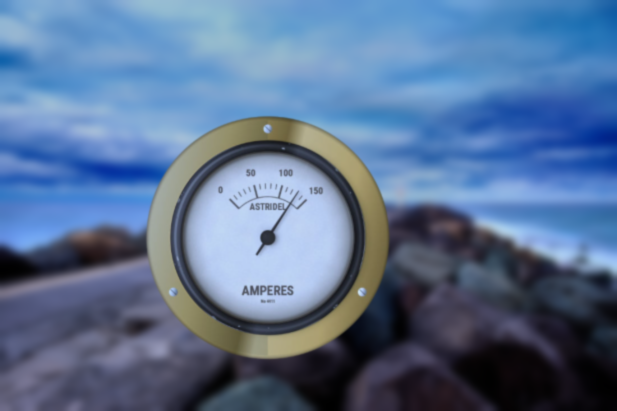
130A
